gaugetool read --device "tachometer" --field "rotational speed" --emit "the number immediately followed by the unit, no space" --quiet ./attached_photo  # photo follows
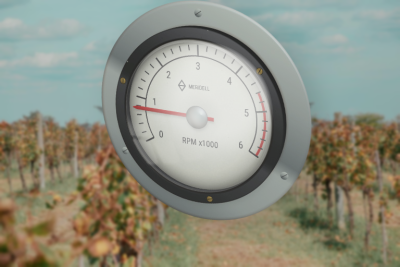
800rpm
